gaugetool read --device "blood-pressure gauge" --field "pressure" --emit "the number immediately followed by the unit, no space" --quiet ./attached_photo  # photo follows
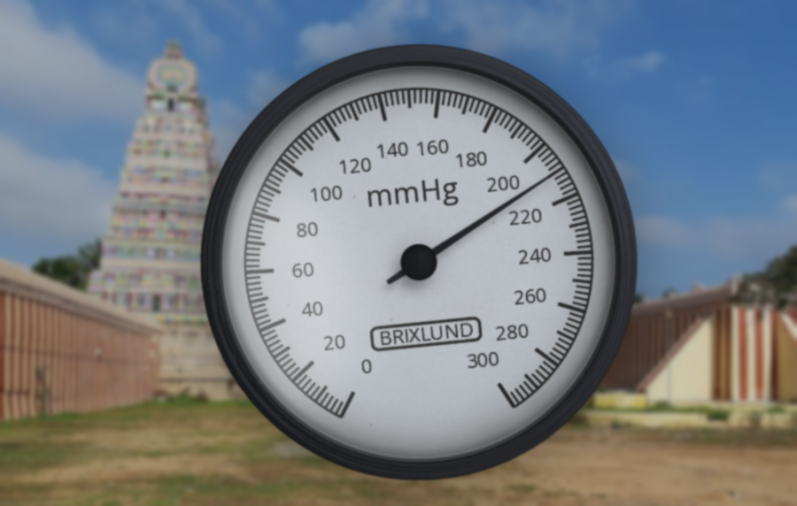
210mmHg
